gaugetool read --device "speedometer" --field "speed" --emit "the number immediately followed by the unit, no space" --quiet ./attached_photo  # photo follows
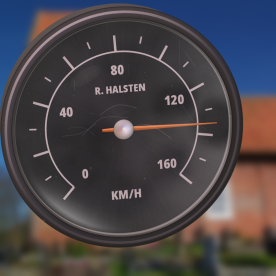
135km/h
